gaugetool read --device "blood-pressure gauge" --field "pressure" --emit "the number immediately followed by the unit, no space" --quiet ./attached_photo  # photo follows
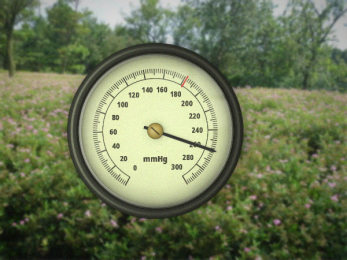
260mmHg
